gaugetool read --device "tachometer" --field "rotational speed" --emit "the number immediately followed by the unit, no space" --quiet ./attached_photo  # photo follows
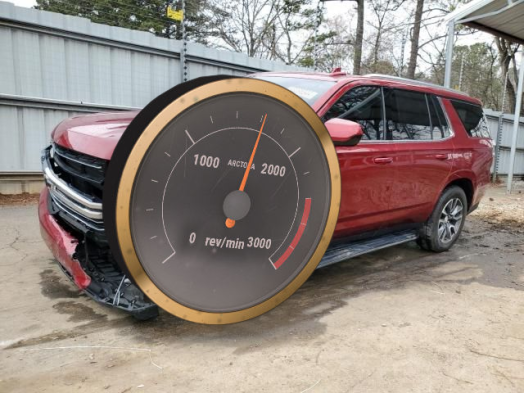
1600rpm
